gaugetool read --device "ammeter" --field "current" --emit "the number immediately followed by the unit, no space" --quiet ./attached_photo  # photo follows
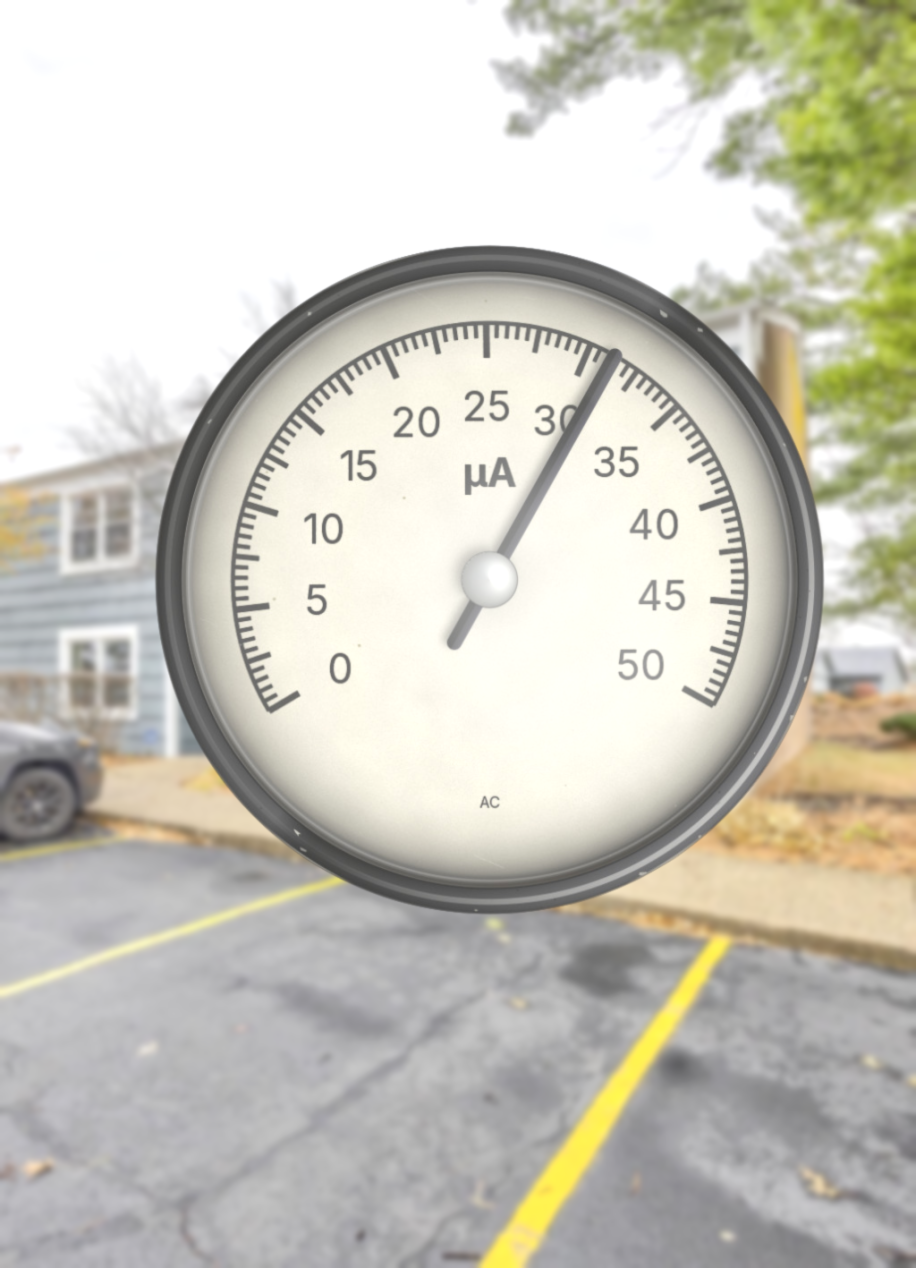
31.25µA
